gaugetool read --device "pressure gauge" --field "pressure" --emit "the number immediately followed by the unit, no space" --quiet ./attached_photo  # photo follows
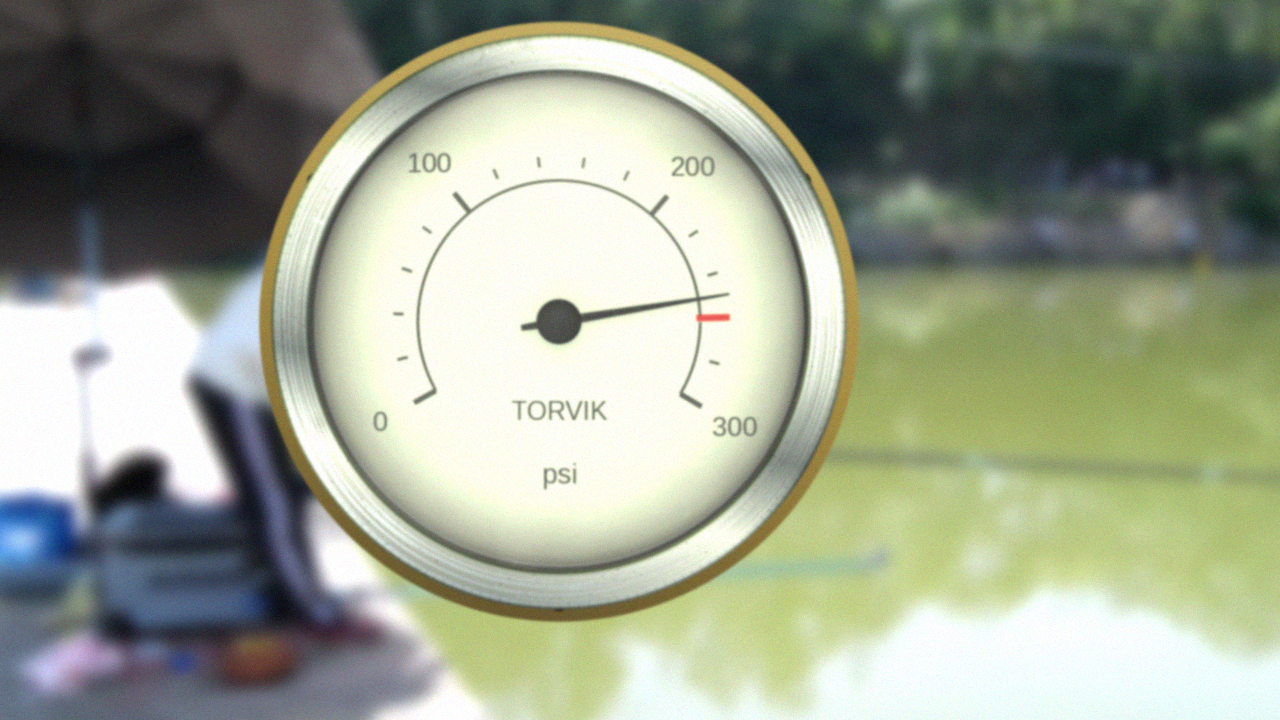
250psi
